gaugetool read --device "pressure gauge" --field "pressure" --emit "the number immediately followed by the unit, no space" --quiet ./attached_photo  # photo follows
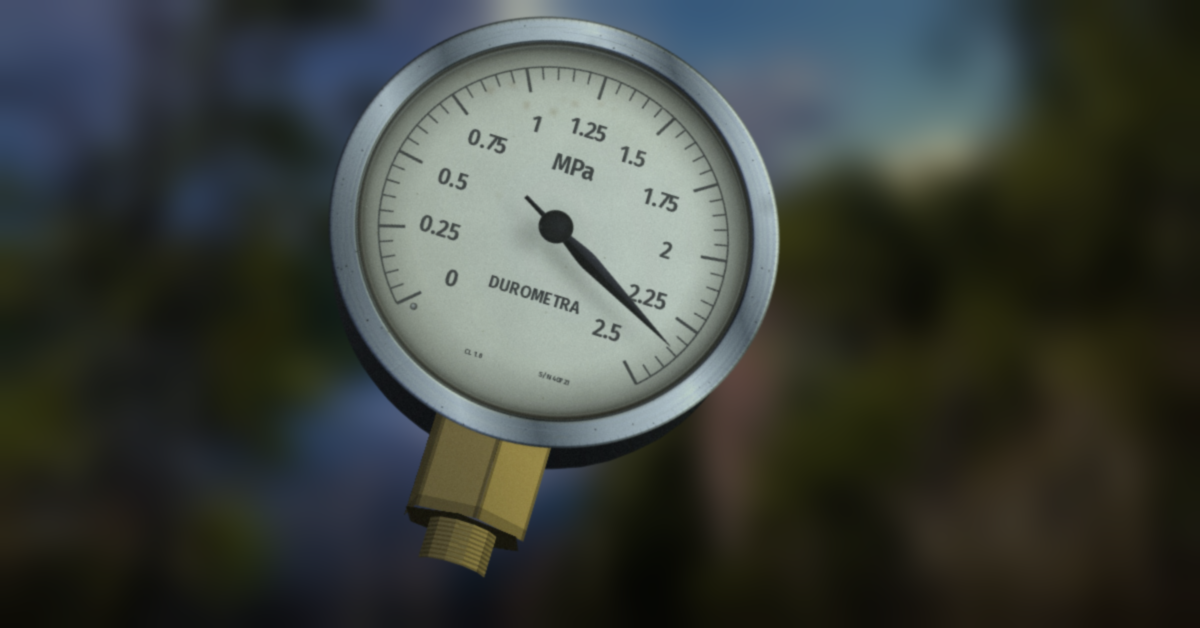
2.35MPa
